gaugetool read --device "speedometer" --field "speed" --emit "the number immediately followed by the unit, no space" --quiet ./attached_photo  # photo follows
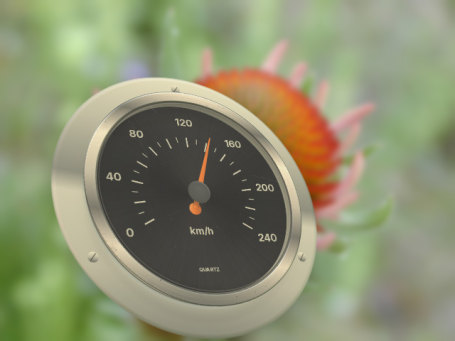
140km/h
